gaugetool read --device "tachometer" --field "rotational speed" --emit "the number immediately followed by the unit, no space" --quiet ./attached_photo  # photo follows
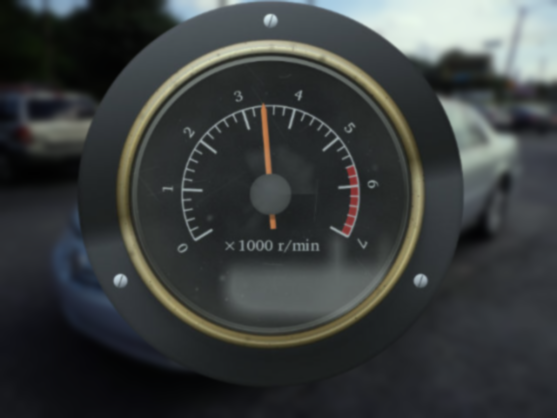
3400rpm
